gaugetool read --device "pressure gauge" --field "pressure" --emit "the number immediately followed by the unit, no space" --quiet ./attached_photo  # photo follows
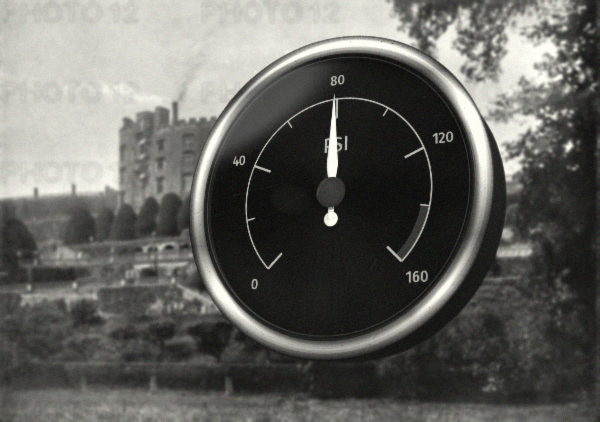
80psi
